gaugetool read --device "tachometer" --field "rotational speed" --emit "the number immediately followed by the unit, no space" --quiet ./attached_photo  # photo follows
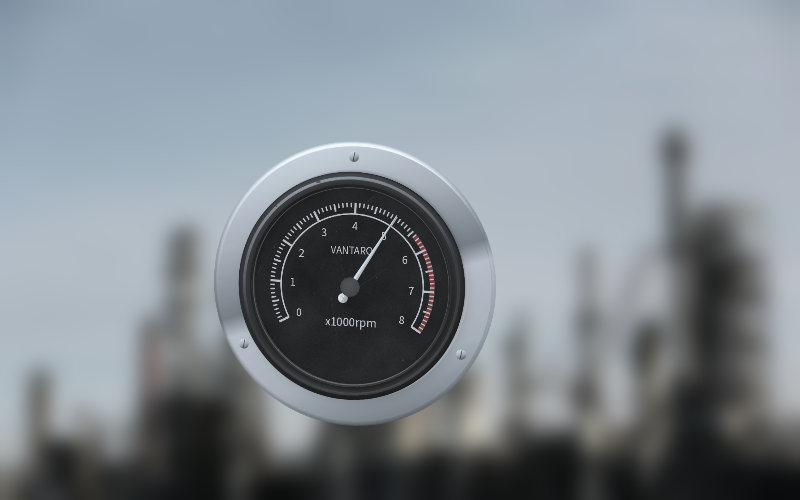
5000rpm
